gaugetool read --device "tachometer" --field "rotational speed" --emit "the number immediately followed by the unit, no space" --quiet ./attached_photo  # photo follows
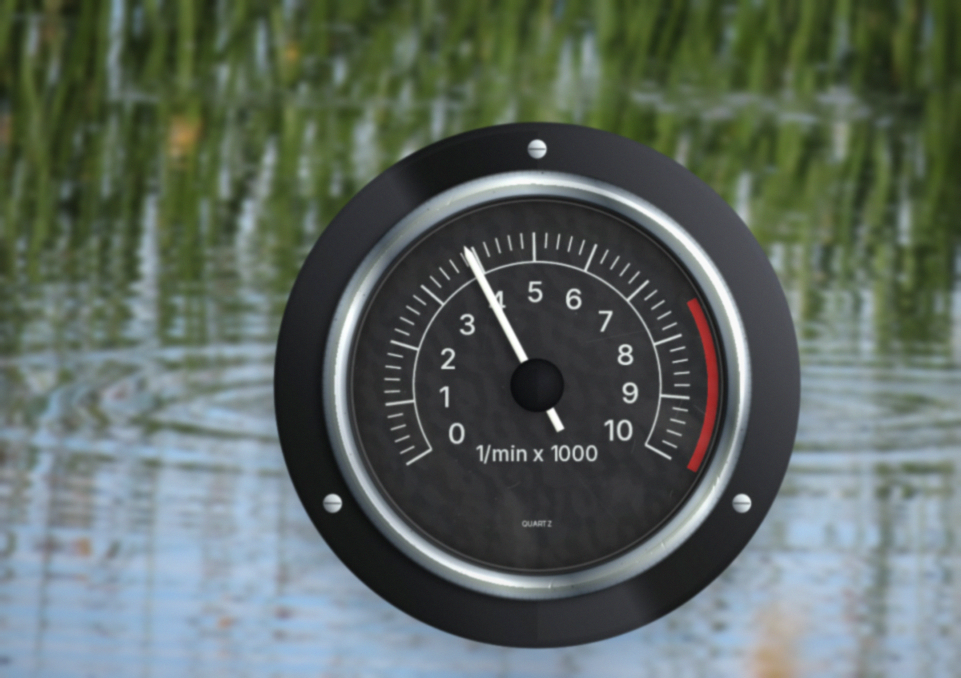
3900rpm
